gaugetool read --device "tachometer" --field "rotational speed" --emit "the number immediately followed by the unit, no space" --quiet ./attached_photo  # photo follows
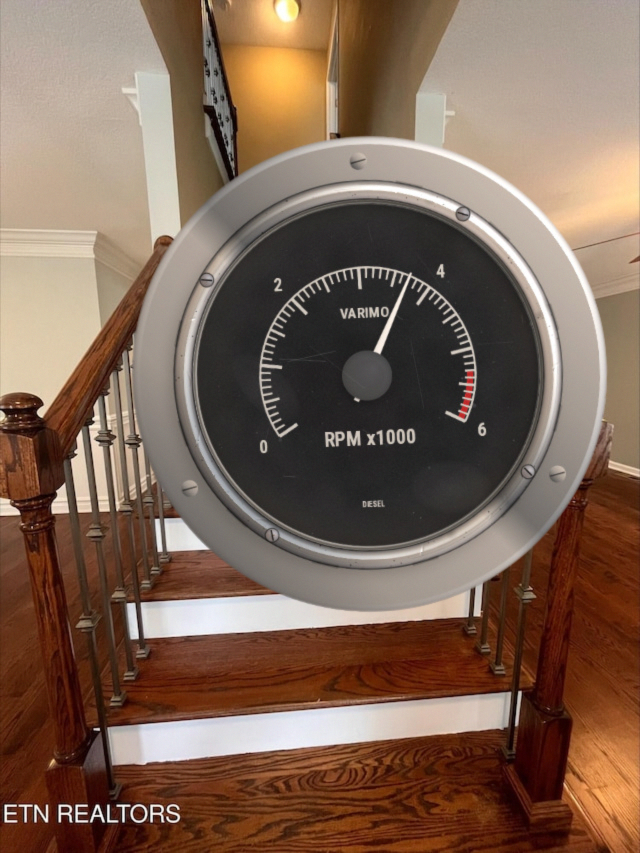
3700rpm
